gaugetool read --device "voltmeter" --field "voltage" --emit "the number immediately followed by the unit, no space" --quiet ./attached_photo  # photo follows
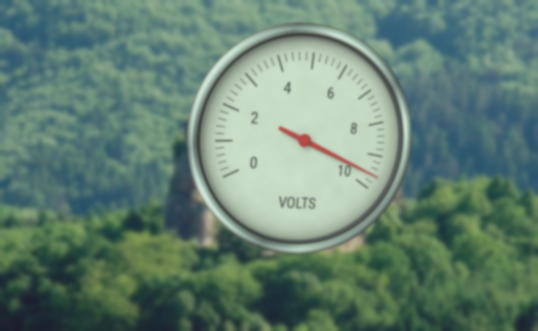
9.6V
